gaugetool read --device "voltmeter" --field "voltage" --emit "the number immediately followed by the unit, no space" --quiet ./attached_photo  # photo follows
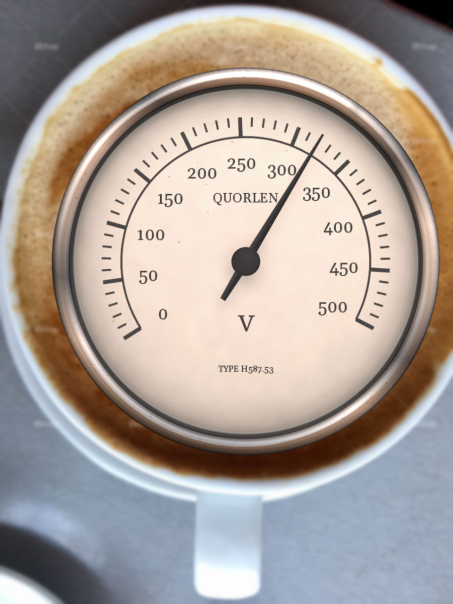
320V
